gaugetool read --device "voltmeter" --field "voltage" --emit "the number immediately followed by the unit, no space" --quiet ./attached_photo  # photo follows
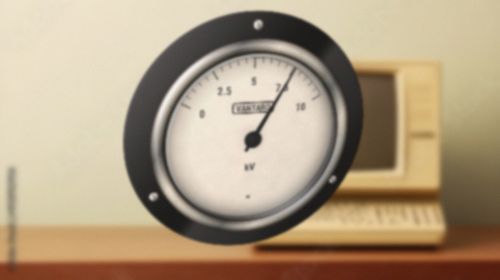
7.5kV
